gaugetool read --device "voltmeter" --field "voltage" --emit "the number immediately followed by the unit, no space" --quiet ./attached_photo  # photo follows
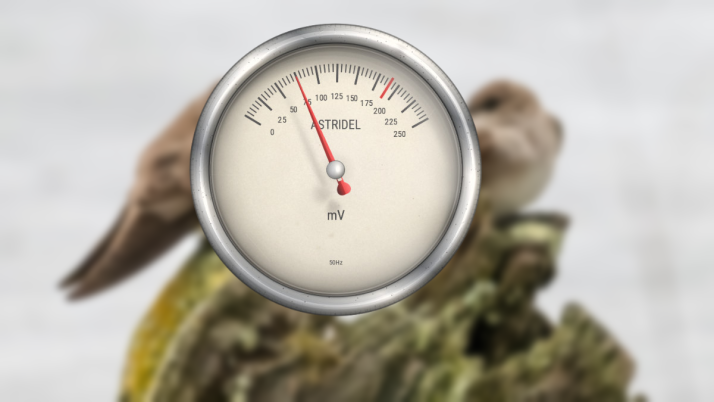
75mV
